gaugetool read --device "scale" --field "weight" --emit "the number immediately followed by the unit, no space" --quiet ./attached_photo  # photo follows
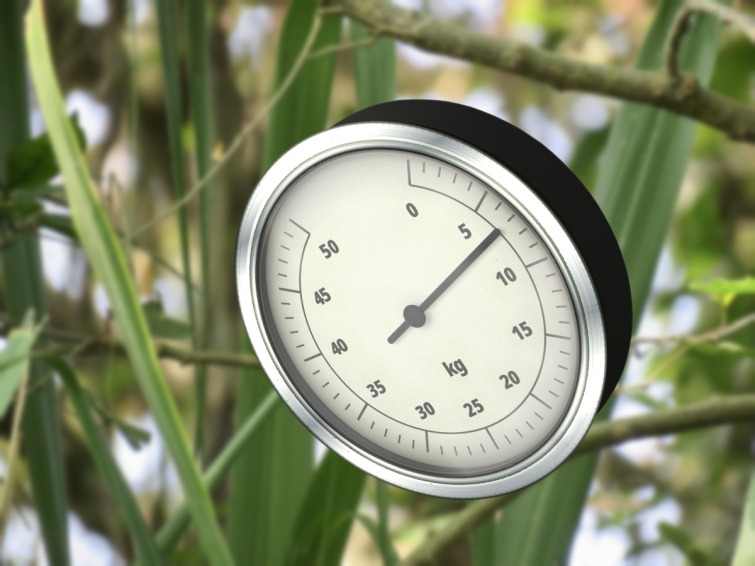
7kg
